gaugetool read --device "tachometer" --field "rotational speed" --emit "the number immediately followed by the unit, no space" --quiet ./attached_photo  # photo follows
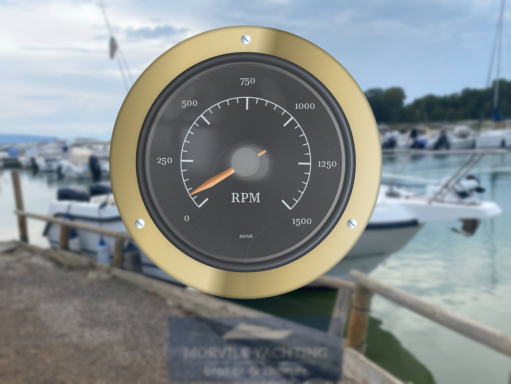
75rpm
